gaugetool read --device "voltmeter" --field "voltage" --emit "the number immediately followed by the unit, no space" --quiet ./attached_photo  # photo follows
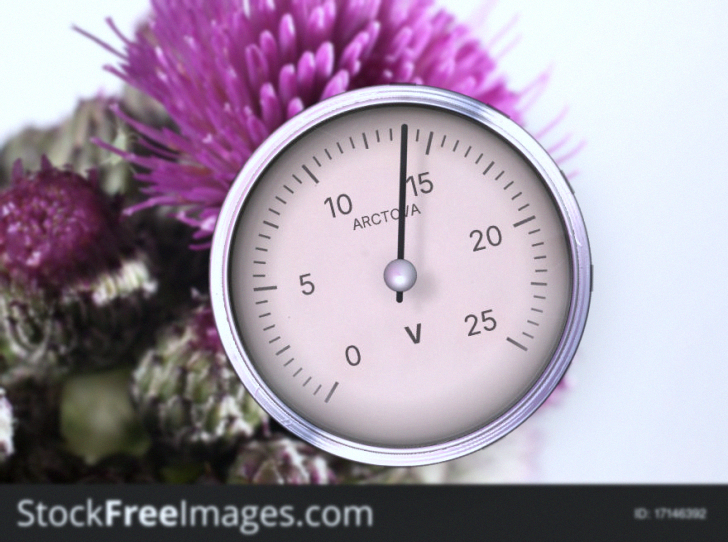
14V
